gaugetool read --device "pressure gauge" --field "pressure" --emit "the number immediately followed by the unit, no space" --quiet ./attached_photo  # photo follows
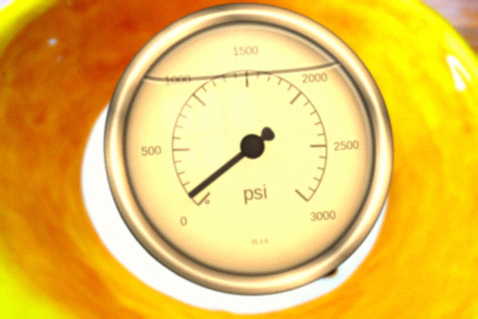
100psi
